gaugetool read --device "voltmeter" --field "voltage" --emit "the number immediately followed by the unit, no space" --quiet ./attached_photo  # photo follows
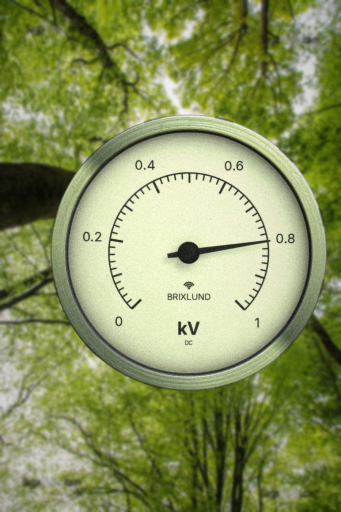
0.8kV
